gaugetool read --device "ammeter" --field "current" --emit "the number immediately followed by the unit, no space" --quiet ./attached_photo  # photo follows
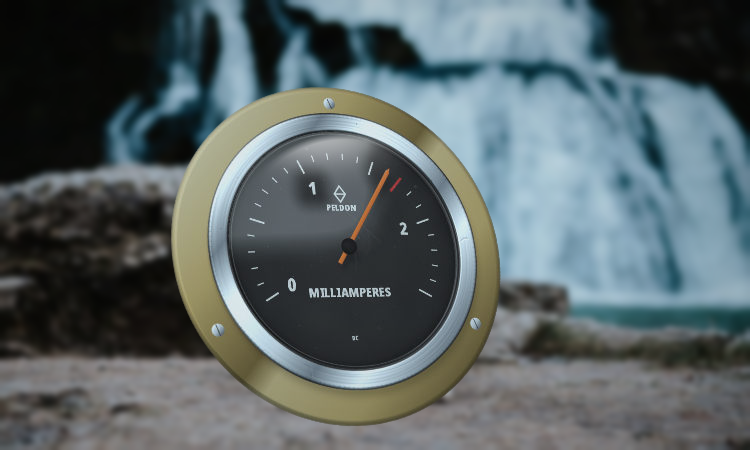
1.6mA
